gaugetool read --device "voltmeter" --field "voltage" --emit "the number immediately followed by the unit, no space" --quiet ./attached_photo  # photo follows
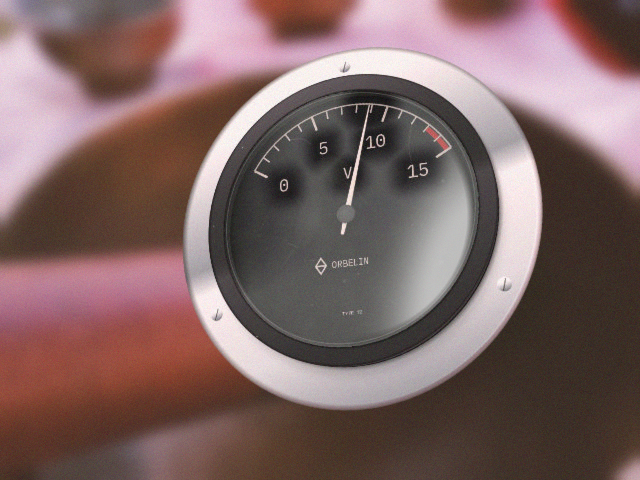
9V
